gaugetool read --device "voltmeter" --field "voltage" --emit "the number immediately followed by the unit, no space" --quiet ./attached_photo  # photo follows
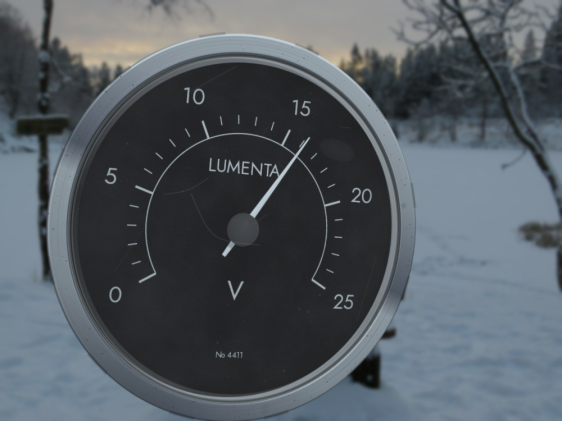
16V
